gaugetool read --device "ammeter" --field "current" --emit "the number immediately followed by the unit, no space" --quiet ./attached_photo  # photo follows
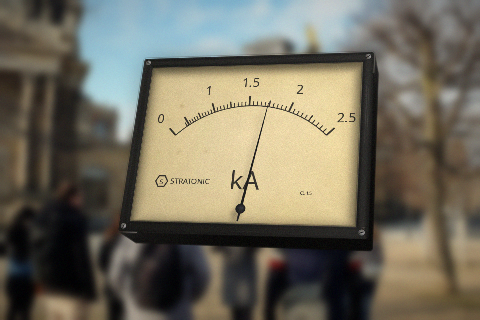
1.75kA
